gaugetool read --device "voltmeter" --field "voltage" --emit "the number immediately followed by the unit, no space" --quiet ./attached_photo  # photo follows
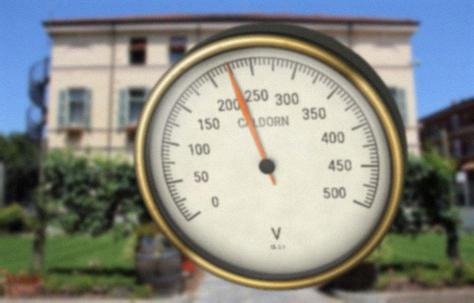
225V
